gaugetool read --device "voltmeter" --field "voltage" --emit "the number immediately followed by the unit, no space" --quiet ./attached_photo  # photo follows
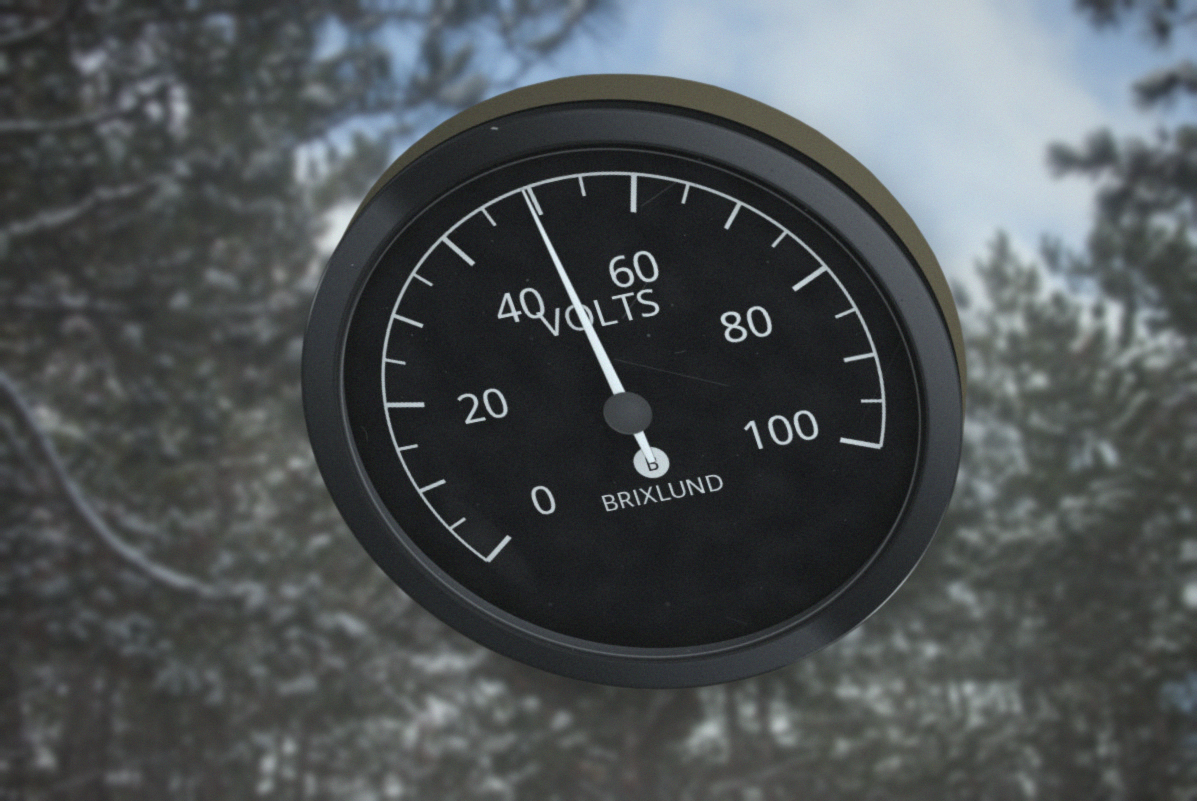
50V
